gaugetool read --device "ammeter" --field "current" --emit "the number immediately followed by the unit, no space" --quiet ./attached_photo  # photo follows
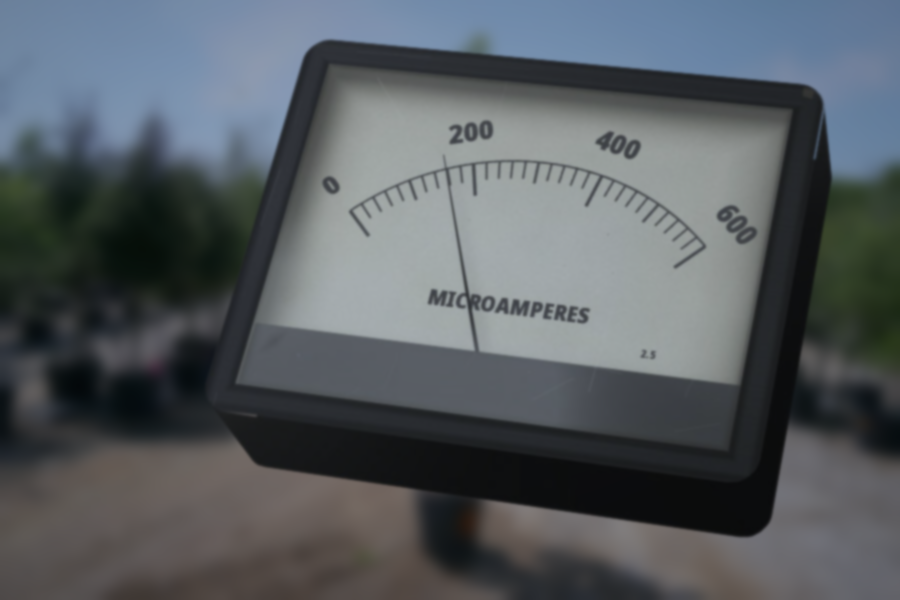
160µA
